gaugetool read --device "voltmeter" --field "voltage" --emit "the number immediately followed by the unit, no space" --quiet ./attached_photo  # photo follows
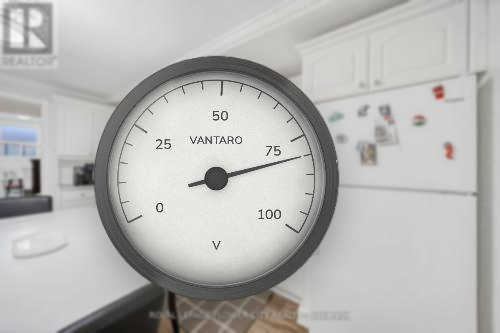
80V
